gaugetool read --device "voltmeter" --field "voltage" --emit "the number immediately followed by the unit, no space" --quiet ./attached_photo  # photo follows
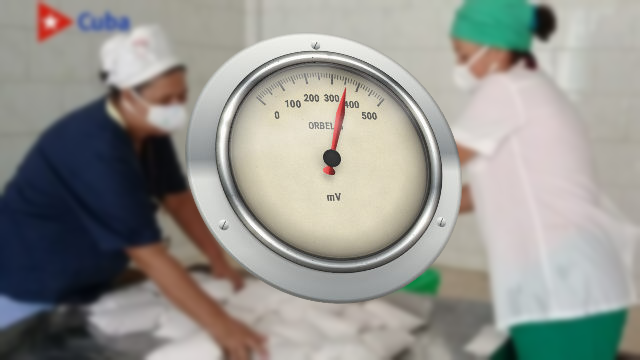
350mV
